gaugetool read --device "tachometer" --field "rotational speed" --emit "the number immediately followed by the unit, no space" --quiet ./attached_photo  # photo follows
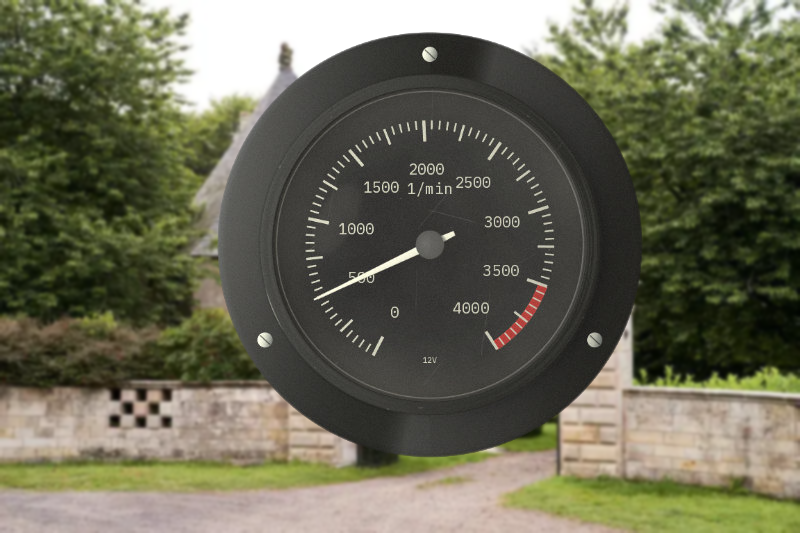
500rpm
